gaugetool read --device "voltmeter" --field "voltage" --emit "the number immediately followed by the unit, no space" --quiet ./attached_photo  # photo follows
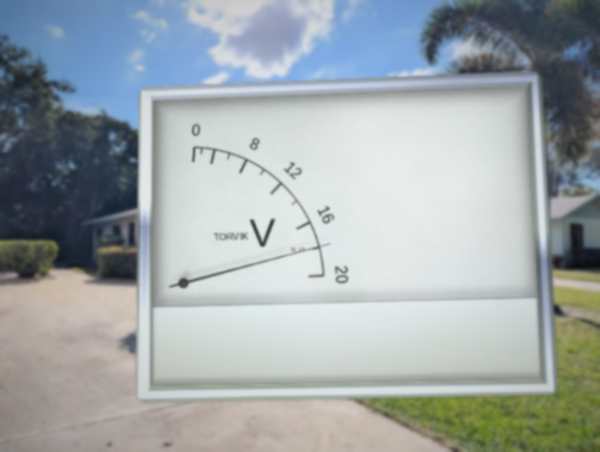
18V
